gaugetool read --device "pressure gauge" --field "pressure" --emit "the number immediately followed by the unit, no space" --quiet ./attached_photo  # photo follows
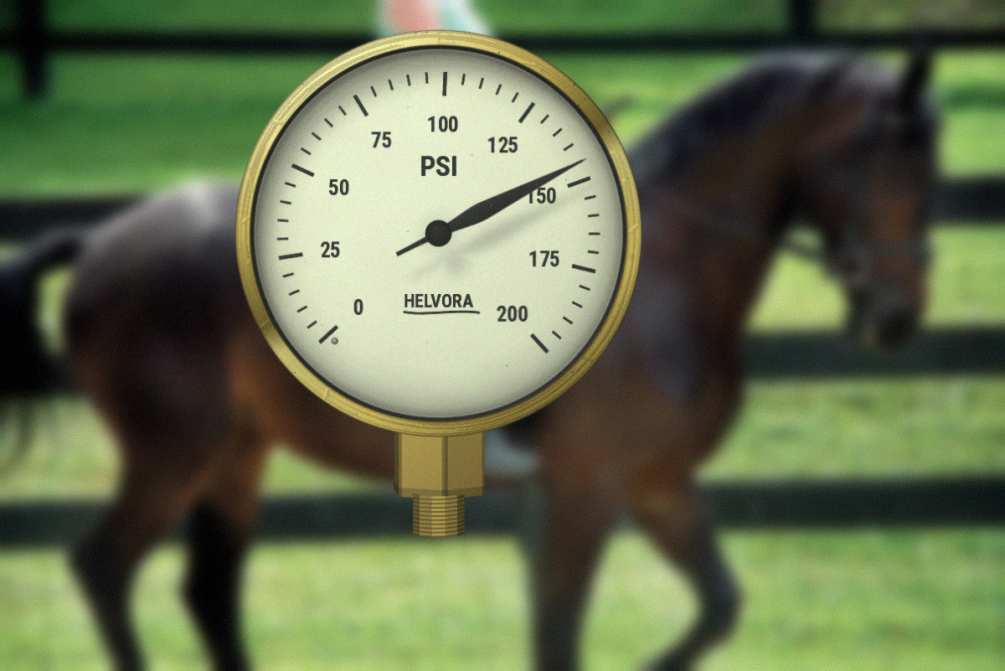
145psi
